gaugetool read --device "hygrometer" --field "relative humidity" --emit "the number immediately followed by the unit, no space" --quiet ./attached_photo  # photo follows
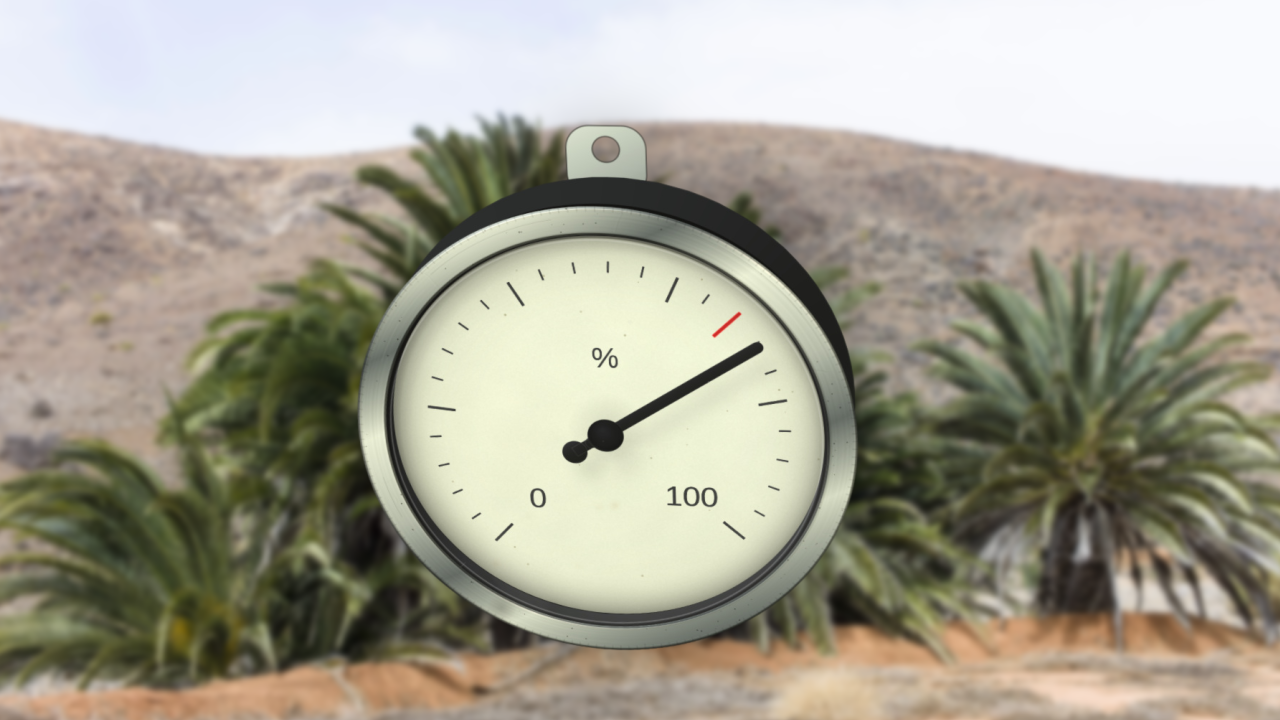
72%
